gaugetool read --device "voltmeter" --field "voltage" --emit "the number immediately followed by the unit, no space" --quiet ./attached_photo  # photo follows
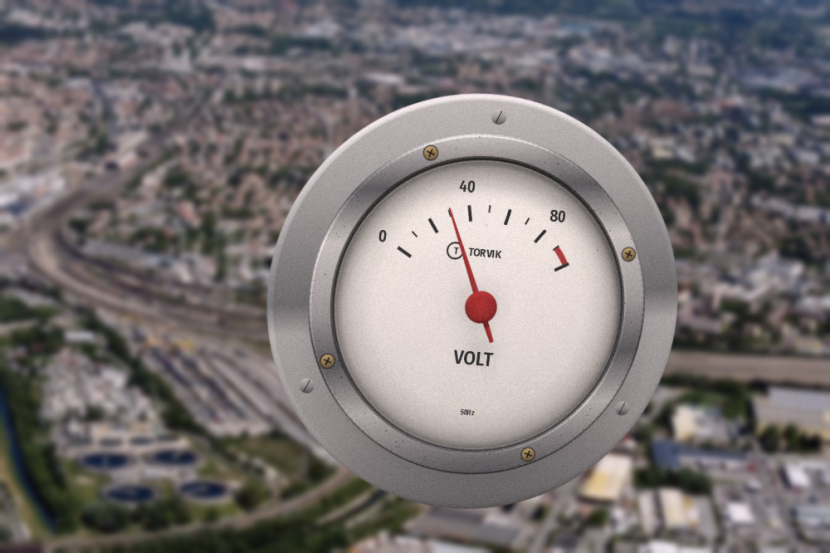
30V
